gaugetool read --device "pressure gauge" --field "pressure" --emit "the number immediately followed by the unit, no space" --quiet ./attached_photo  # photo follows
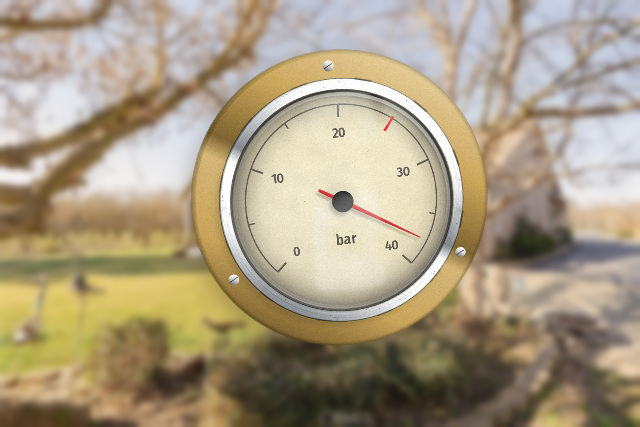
37.5bar
